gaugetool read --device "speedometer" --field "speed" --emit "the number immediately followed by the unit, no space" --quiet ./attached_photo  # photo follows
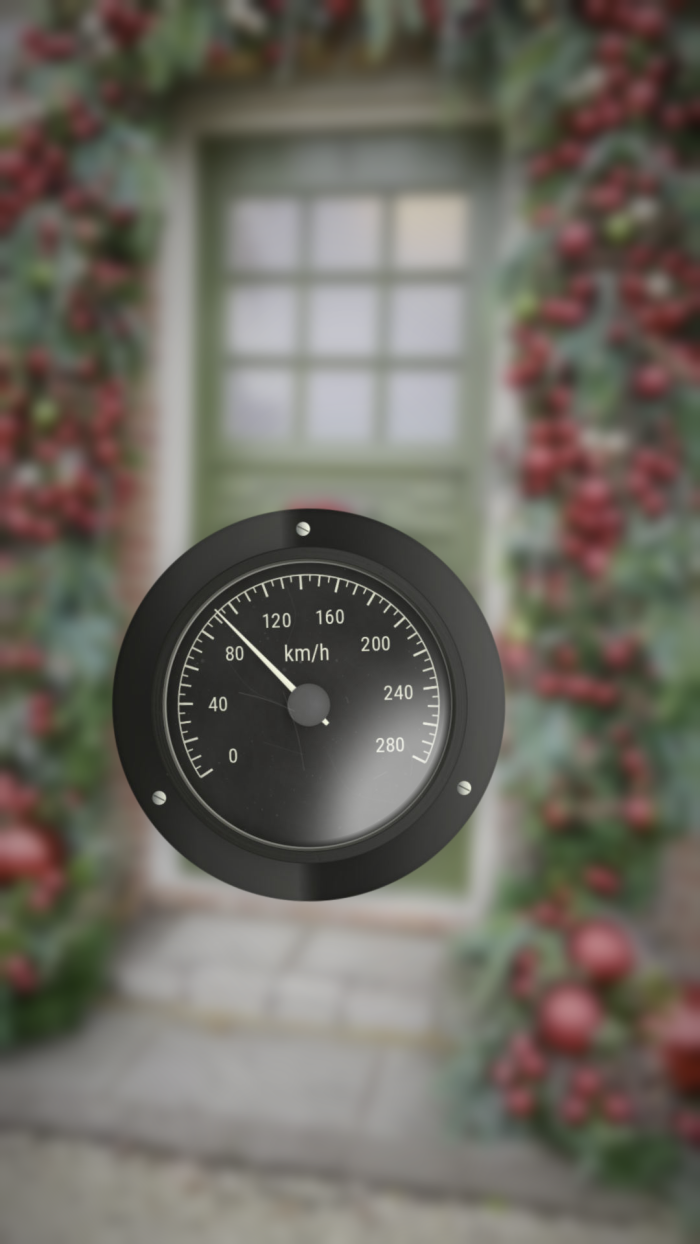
92.5km/h
